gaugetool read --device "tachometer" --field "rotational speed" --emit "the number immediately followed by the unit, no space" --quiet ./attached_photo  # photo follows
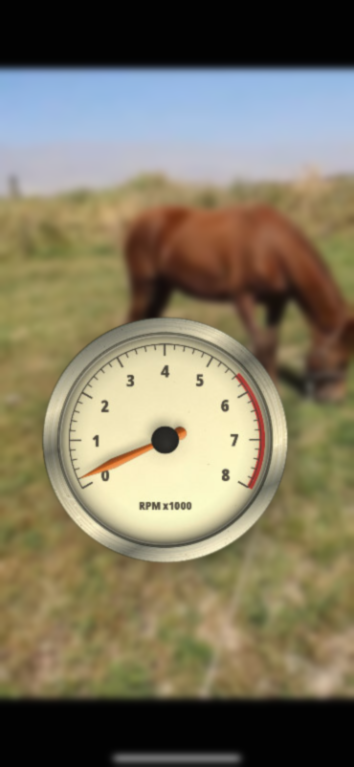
200rpm
